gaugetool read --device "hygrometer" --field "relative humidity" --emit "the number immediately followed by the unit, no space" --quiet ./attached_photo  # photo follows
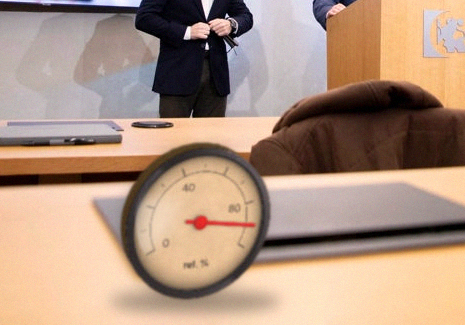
90%
